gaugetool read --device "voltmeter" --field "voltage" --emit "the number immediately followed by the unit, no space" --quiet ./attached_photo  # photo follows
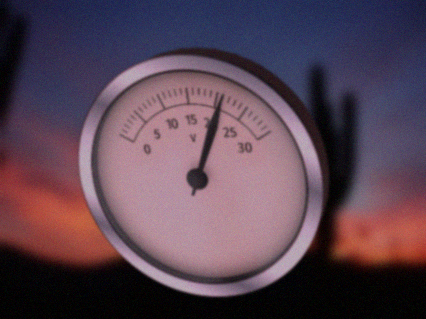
21V
